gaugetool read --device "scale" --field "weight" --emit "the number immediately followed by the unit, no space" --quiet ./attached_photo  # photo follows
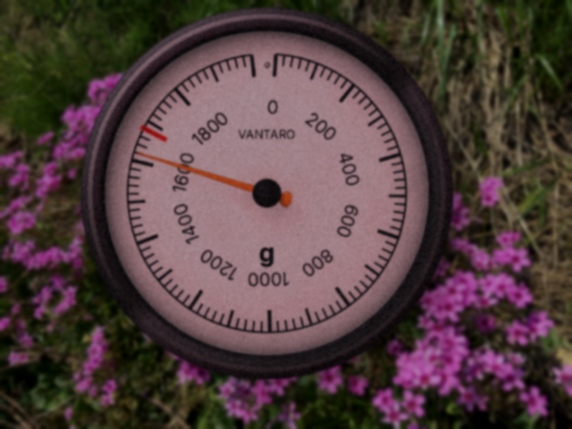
1620g
